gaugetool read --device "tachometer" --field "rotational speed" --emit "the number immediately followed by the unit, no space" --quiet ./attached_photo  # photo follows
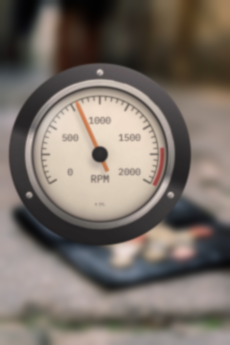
800rpm
